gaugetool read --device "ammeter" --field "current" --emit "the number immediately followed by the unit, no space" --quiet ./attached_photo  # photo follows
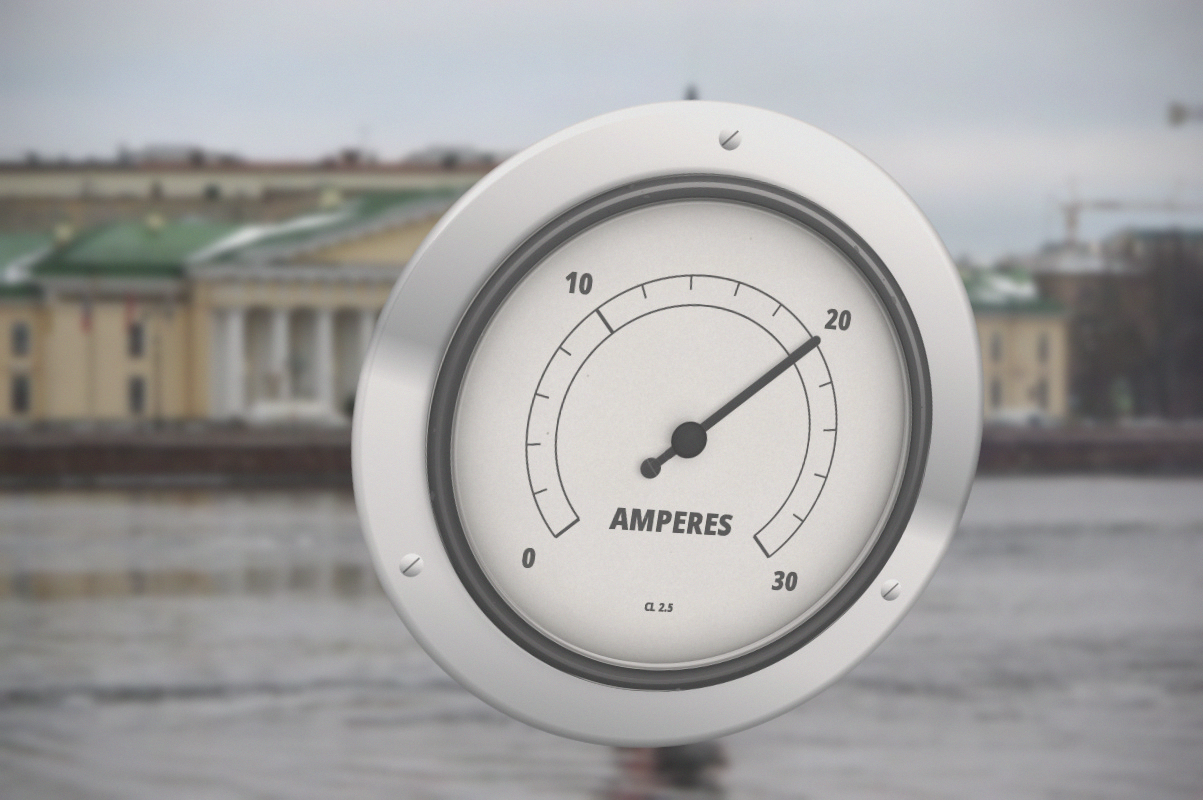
20A
